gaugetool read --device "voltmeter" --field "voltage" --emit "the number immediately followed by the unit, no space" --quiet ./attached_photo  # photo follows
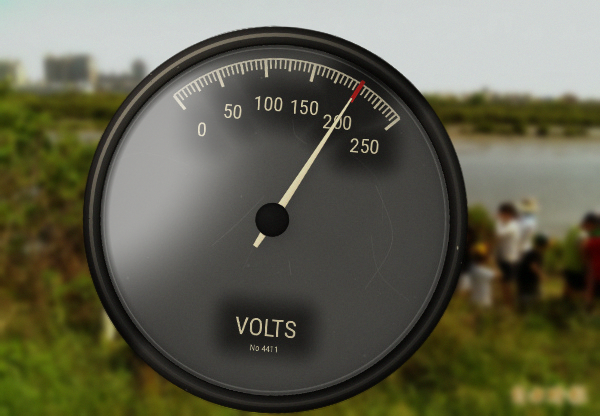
200V
